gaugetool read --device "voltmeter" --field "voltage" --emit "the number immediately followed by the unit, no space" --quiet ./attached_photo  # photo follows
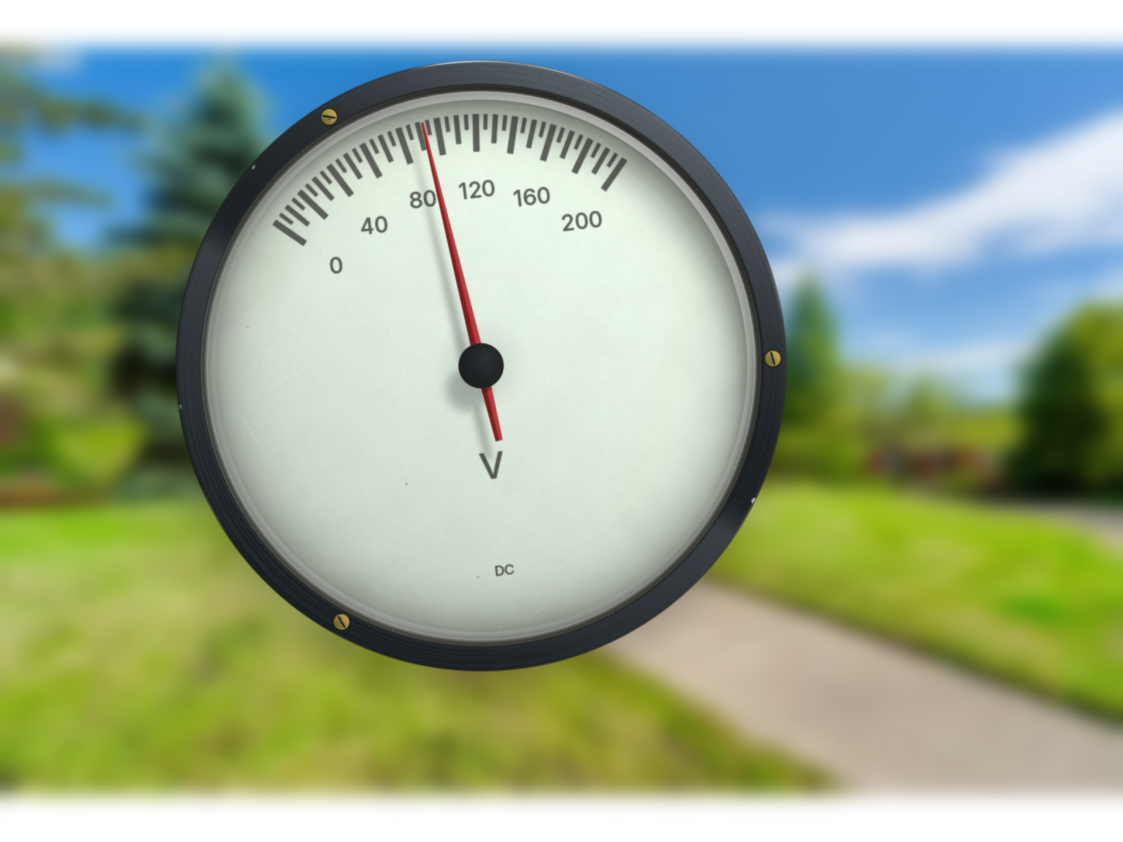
92.5V
